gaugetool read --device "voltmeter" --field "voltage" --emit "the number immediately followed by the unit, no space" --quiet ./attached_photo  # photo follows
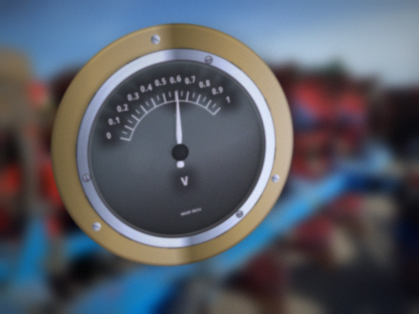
0.6V
